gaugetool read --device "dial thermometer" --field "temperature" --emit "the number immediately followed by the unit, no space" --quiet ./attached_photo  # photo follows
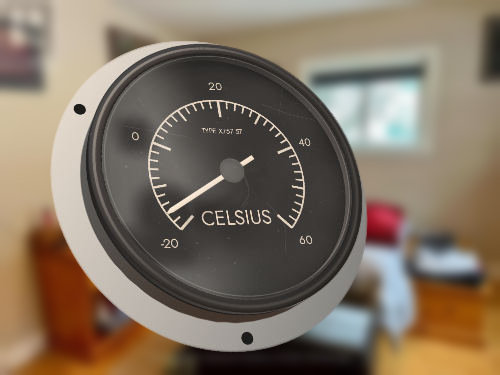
-16°C
